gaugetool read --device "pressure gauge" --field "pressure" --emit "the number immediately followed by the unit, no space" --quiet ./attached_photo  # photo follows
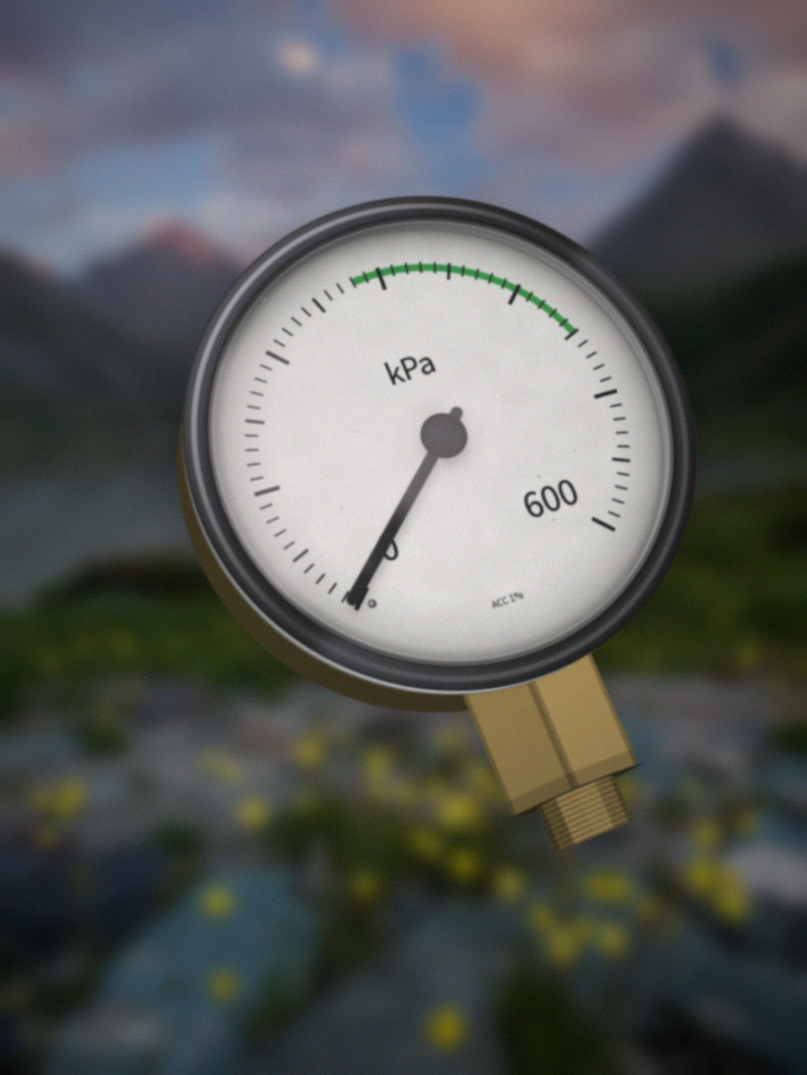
5kPa
